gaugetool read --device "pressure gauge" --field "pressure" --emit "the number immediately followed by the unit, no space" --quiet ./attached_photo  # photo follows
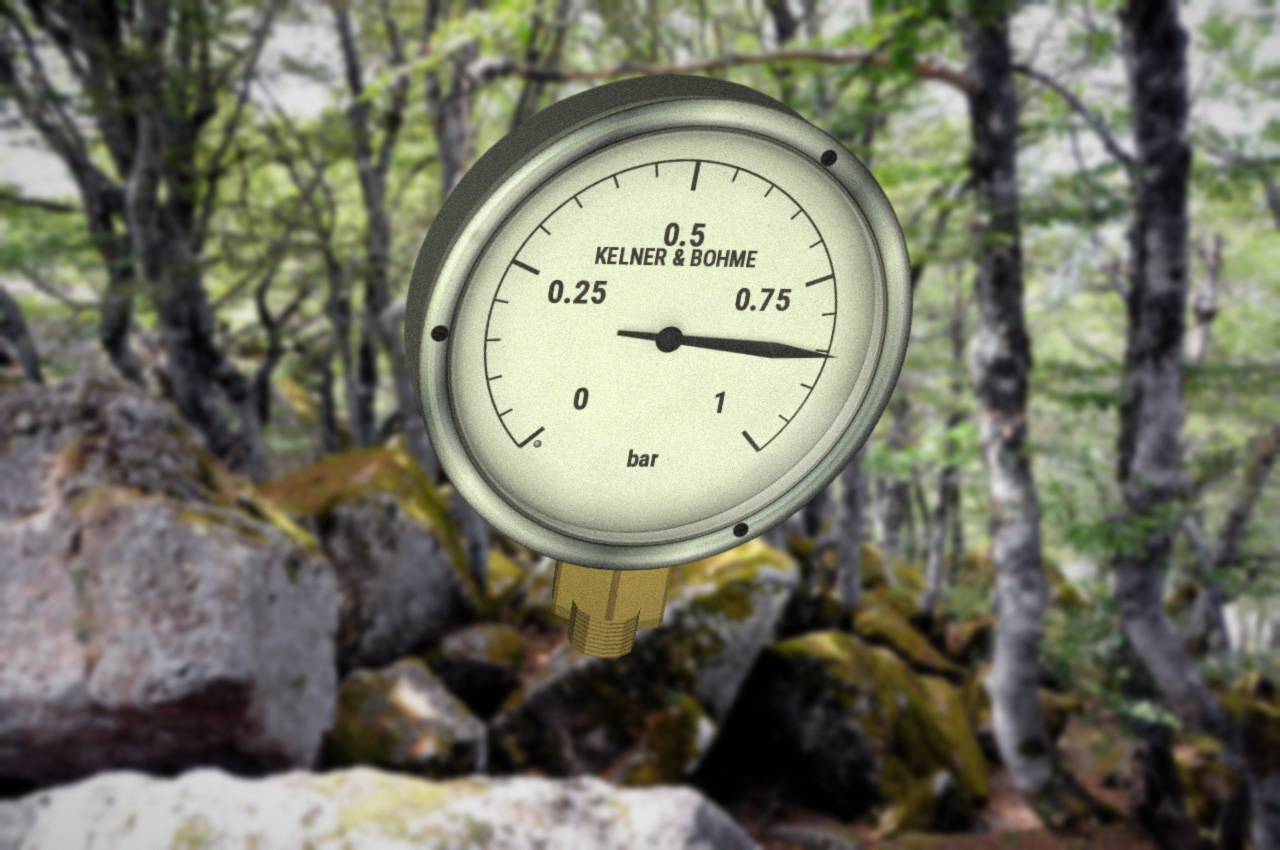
0.85bar
